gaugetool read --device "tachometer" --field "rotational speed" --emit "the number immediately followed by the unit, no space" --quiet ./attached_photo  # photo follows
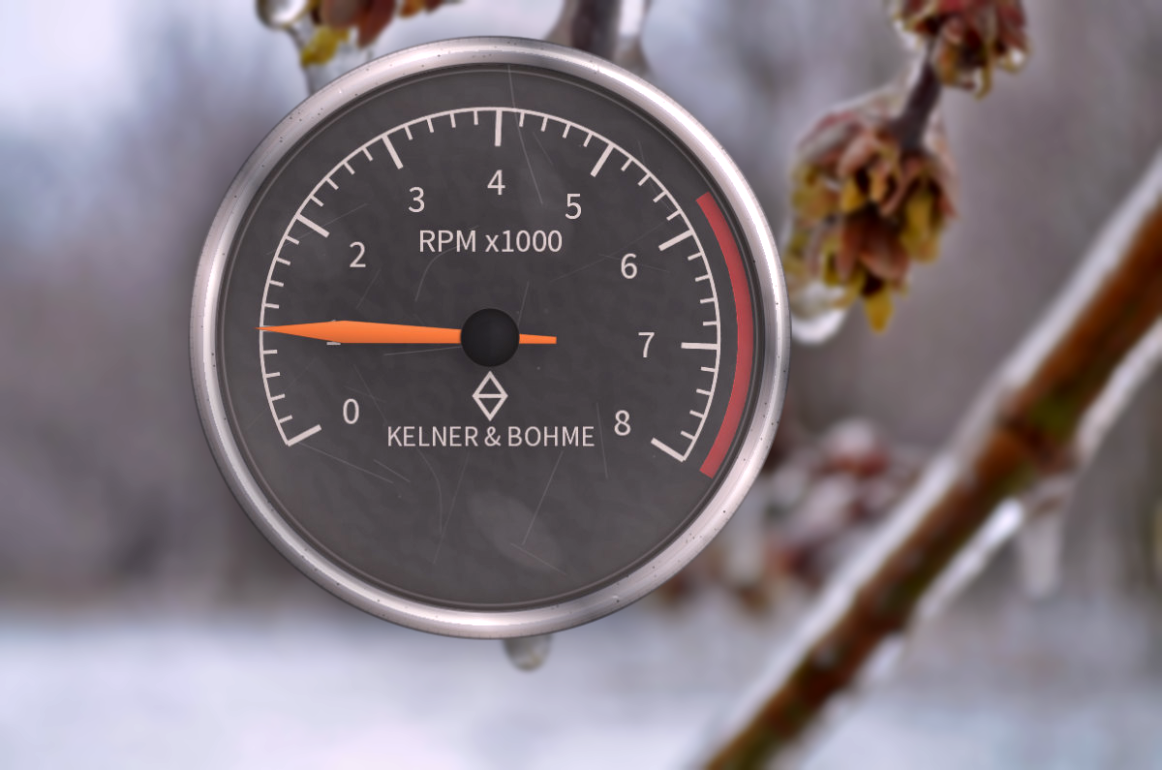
1000rpm
